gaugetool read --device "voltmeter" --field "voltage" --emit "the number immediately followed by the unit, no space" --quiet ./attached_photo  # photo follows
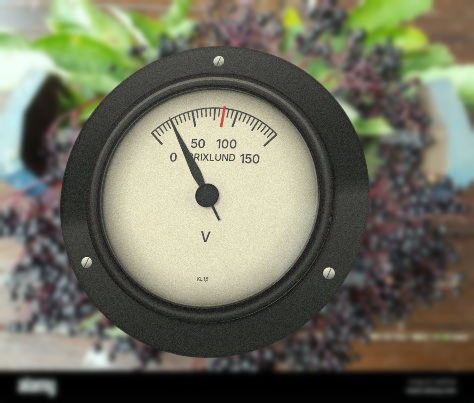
25V
